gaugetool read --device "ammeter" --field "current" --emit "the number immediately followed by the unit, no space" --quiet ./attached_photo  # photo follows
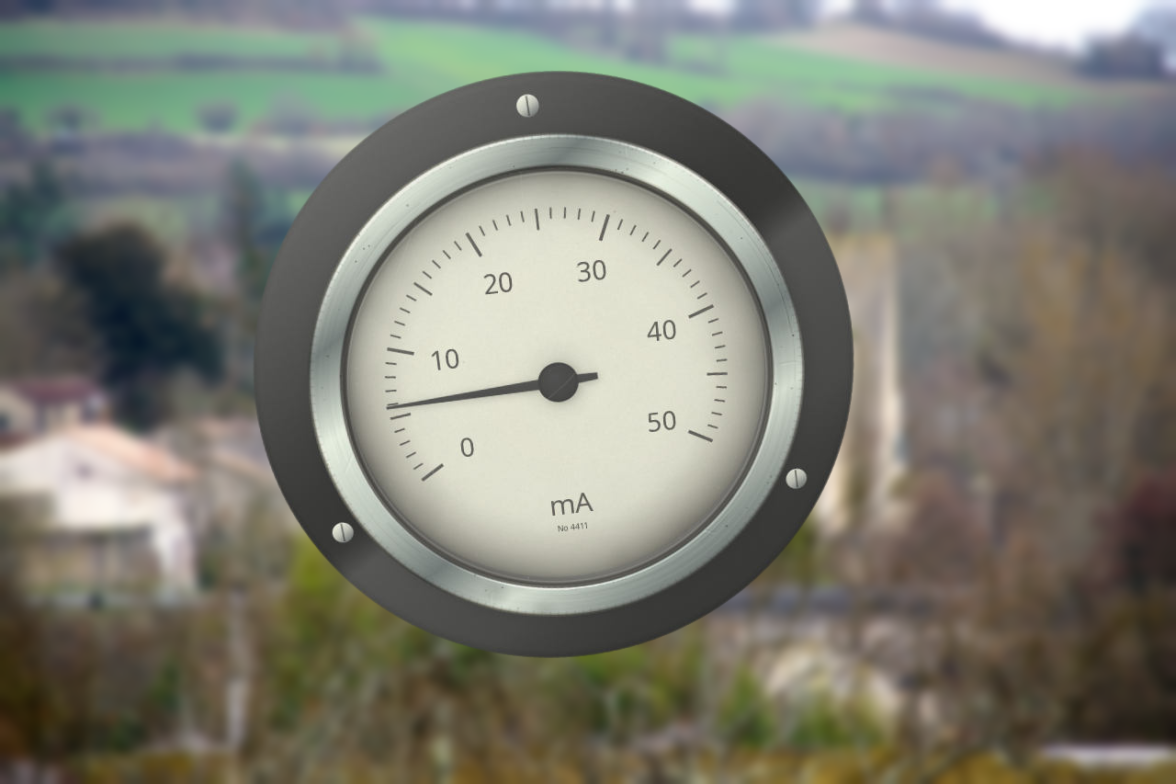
6mA
